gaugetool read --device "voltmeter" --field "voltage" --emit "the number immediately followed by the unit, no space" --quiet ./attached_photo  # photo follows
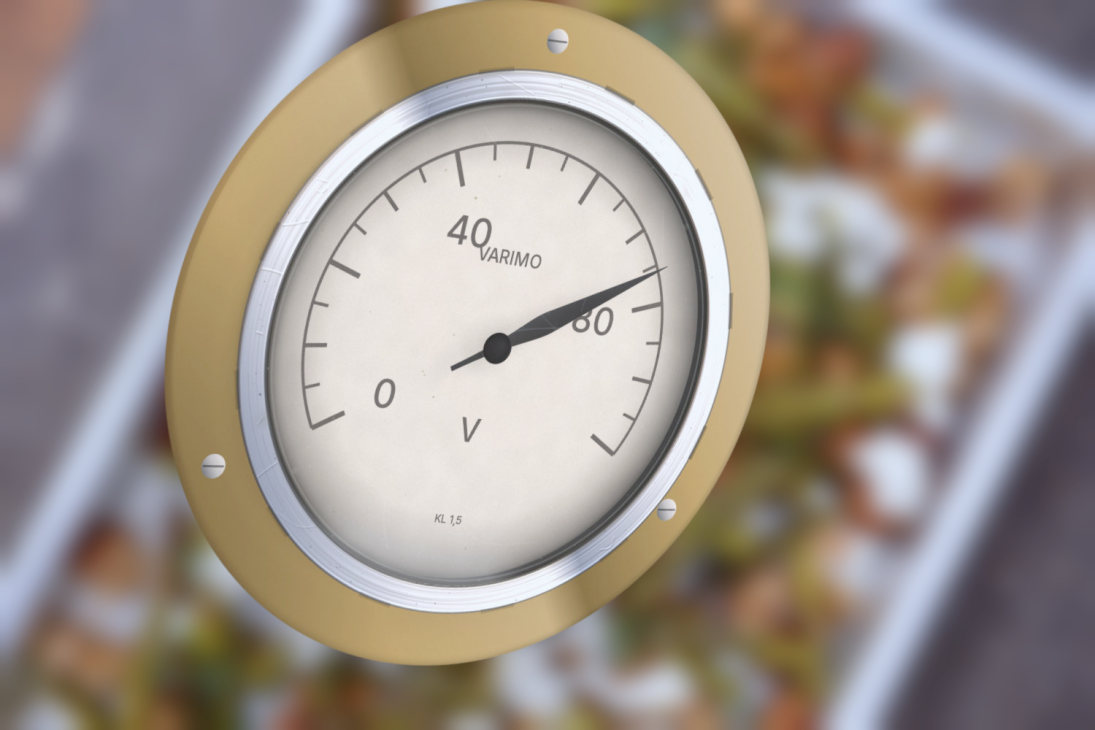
75V
